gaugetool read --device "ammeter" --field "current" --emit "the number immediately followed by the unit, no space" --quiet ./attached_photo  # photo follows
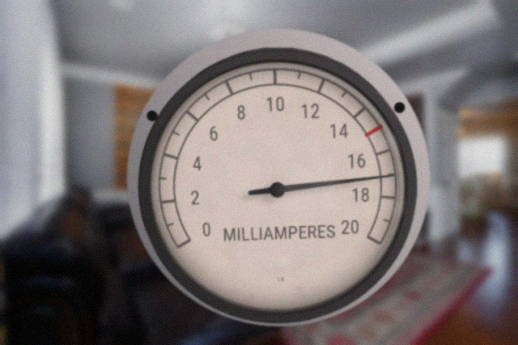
17mA
